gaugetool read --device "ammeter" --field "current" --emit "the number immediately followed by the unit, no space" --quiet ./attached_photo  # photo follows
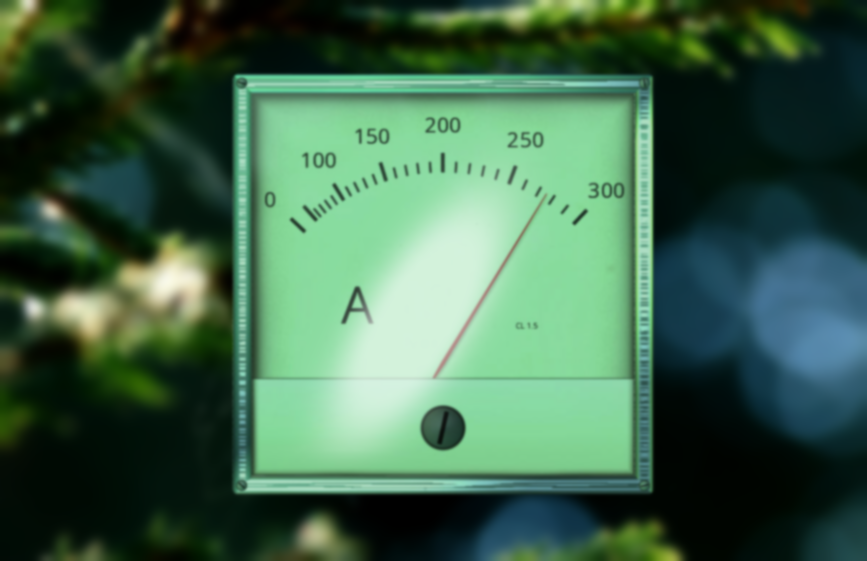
275A
